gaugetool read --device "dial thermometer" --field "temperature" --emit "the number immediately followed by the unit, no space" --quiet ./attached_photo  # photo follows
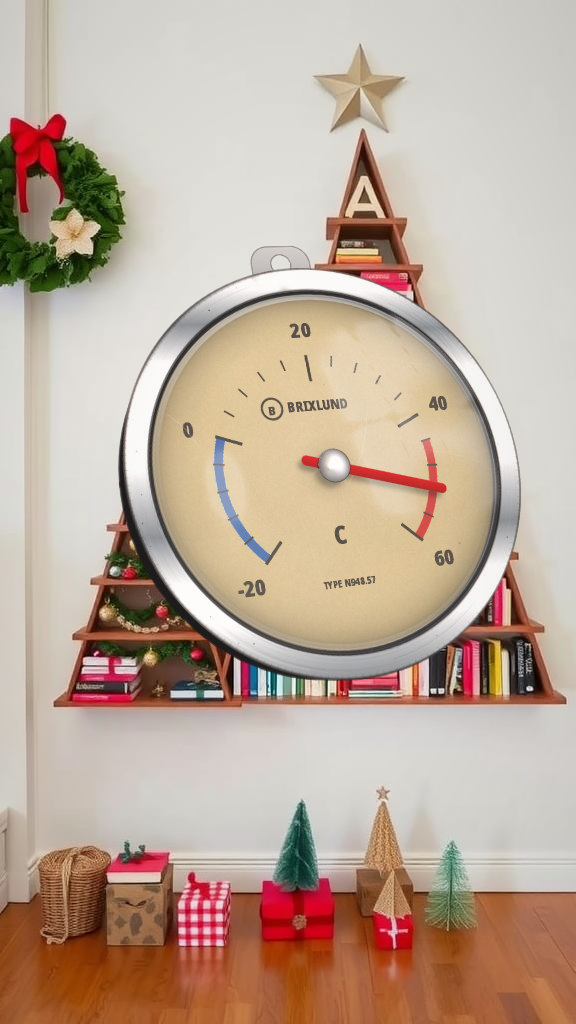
52°C
